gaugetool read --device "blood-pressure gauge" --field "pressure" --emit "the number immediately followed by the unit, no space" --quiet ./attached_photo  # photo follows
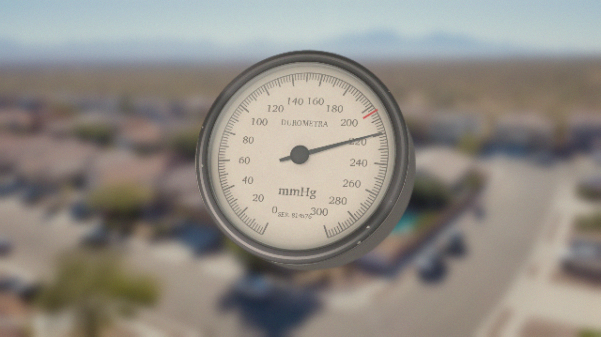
220mmHg
